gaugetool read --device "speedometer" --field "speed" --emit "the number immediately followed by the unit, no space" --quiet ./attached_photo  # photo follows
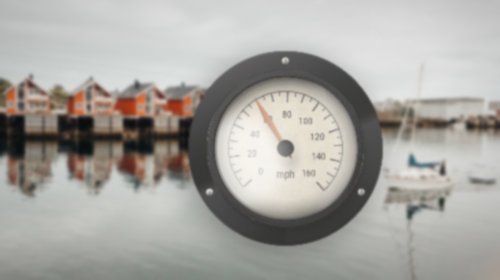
60mph
